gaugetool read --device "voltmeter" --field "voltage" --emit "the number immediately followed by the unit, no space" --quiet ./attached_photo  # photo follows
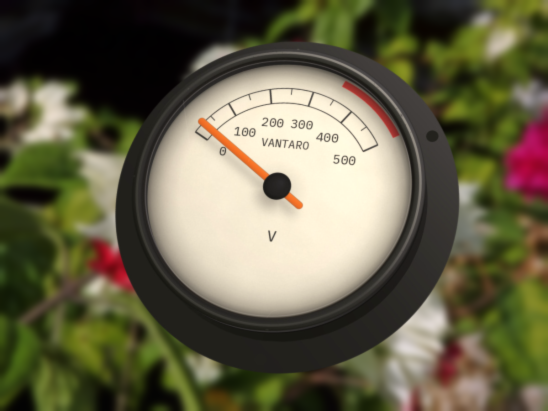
25V
